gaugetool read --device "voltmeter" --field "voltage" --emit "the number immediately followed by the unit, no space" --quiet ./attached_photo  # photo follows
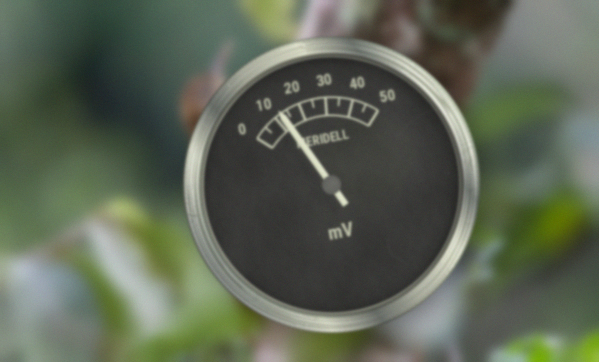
12.5mV
